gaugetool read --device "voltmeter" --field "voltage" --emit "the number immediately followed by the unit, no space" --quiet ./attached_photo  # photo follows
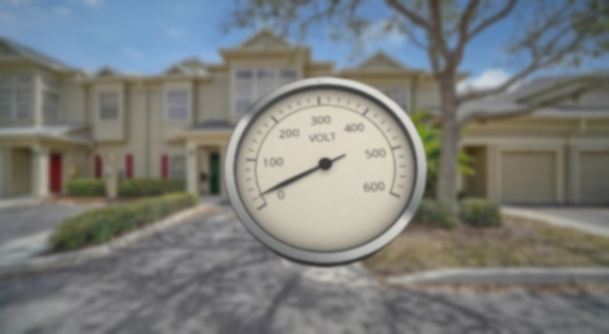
20V
